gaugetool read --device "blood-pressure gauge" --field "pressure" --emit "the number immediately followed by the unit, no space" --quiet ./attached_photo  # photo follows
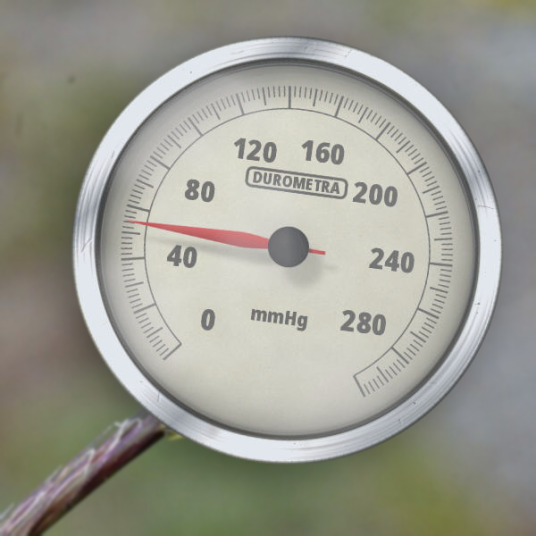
54mmHg
